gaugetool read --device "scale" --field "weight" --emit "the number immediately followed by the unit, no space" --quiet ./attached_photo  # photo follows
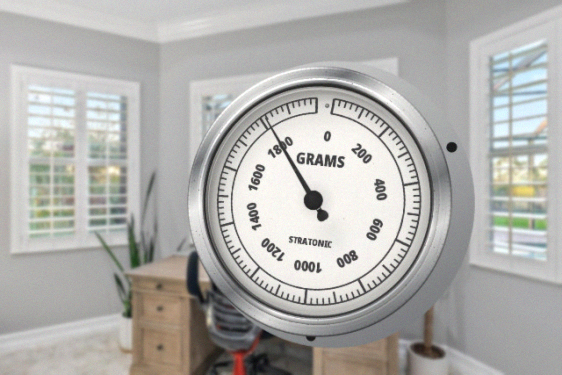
1820g
